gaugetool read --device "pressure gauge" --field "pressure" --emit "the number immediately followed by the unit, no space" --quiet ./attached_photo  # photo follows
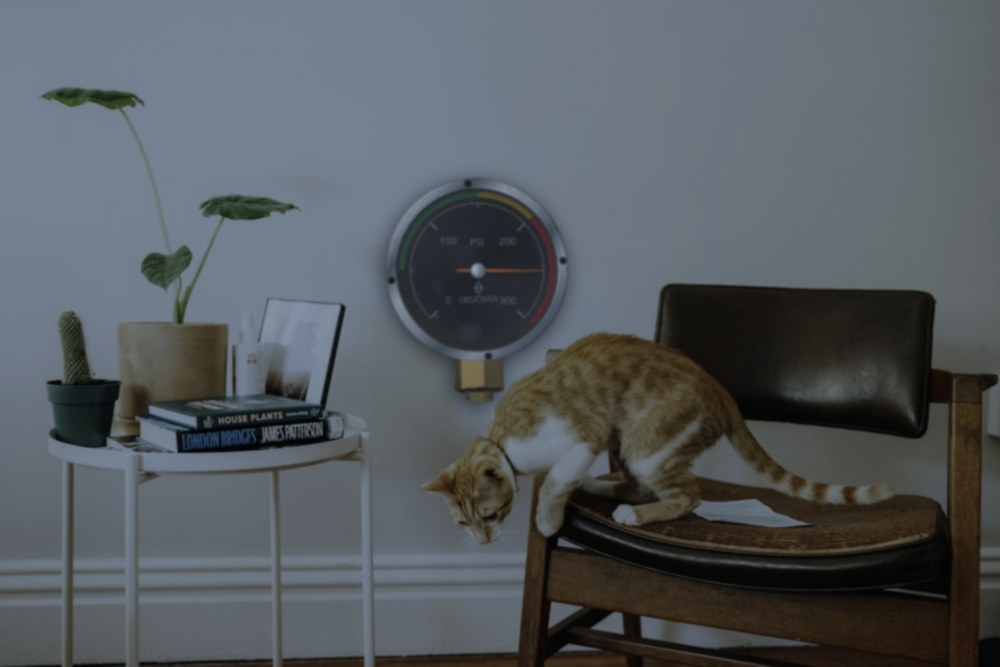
250psi
